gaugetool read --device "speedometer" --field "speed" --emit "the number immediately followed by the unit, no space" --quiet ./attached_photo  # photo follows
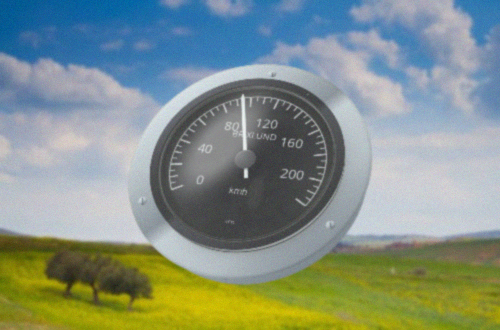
95km/h
